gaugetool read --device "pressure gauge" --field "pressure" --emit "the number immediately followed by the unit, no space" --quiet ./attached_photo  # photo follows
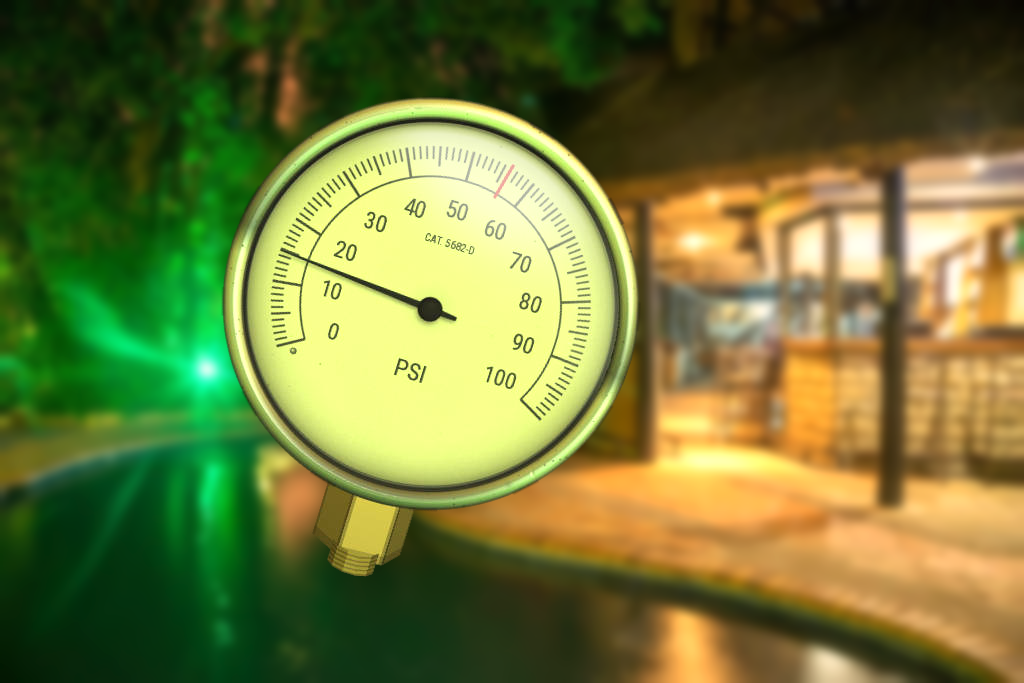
15psi
